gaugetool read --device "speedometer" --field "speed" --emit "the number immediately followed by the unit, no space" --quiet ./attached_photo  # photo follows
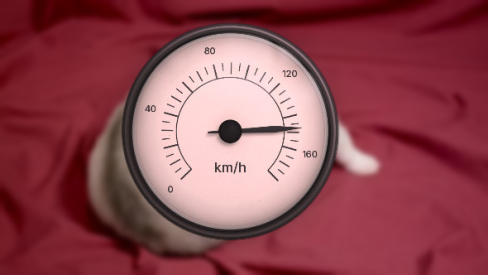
147.5km/h
